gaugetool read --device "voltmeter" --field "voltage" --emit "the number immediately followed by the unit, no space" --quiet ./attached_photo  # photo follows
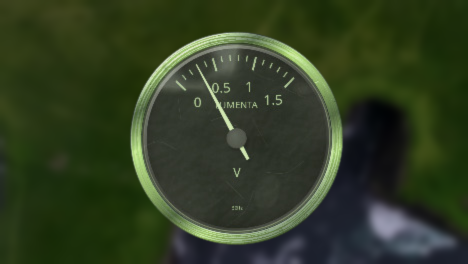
0.3V
